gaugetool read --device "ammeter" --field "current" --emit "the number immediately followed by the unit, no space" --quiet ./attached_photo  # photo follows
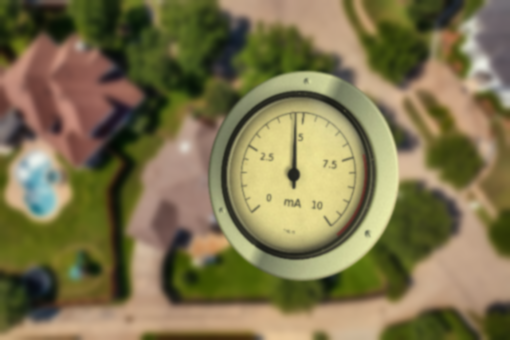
4.75mA
